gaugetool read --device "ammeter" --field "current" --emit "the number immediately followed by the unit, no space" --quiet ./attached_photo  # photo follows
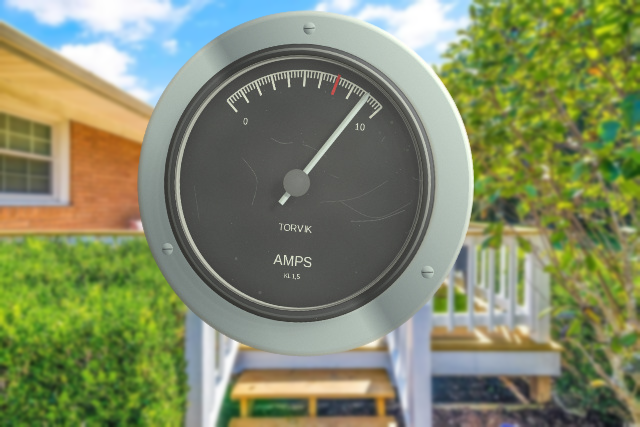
9A
